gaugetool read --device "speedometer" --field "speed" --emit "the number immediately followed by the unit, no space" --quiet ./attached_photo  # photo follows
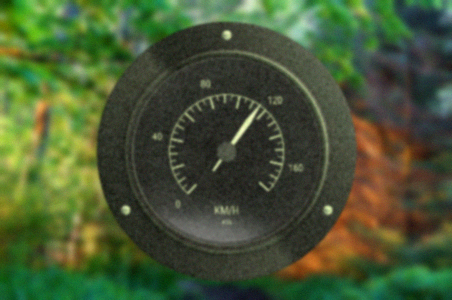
115km/h
